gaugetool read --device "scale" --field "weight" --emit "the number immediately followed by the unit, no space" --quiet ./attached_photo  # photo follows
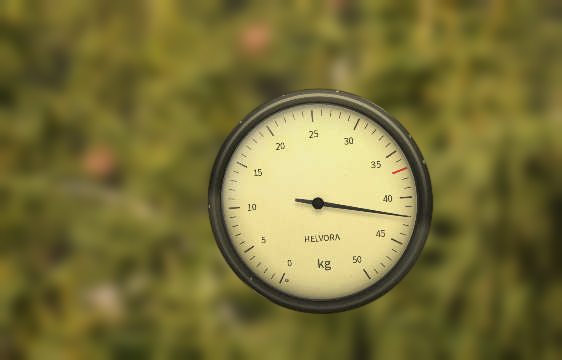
42kg
